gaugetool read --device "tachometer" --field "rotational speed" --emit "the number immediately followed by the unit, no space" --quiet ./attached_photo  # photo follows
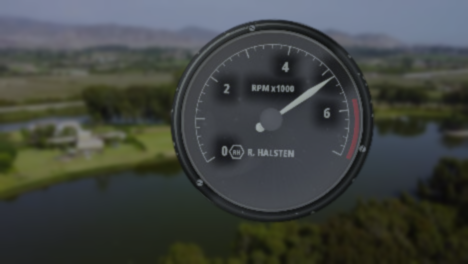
5200rpm
